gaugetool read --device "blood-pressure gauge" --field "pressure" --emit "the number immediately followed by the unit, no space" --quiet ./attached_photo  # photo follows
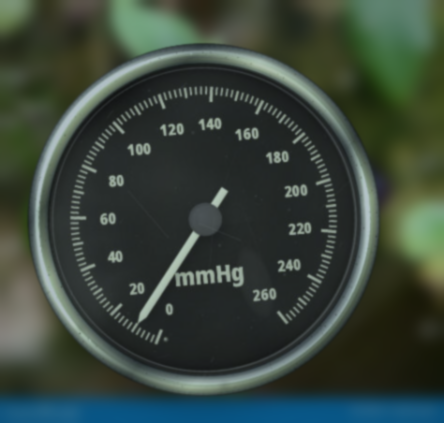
10mmHg
